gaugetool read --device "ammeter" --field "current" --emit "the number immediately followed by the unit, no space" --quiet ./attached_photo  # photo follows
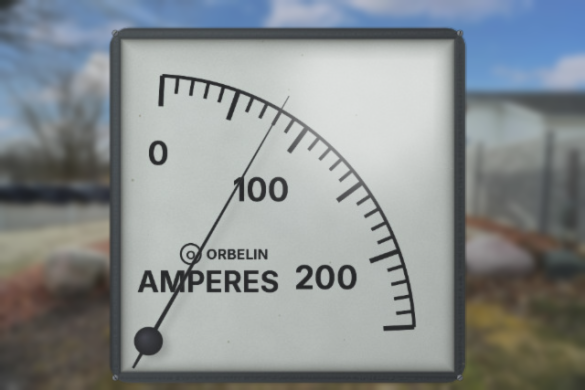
80A
